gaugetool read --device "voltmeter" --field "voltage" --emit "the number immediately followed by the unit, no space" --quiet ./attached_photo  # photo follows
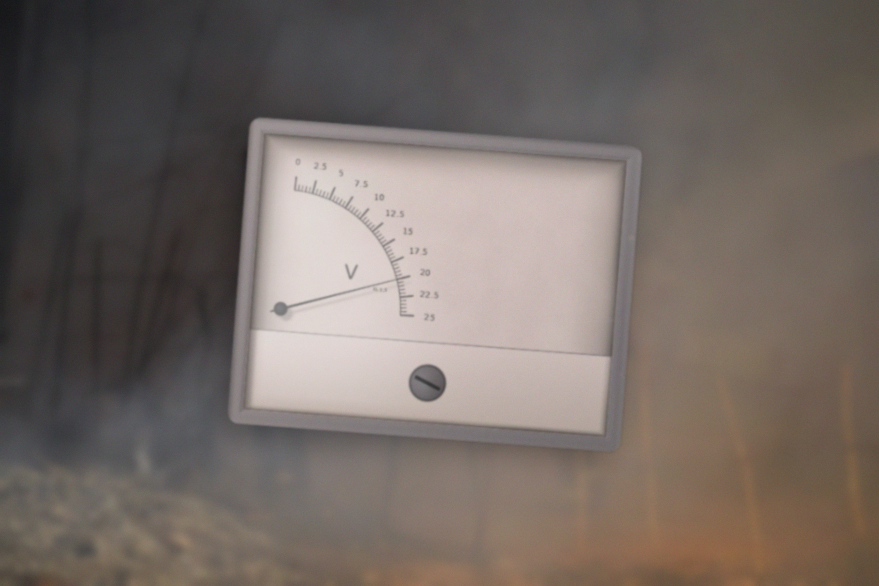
20V
